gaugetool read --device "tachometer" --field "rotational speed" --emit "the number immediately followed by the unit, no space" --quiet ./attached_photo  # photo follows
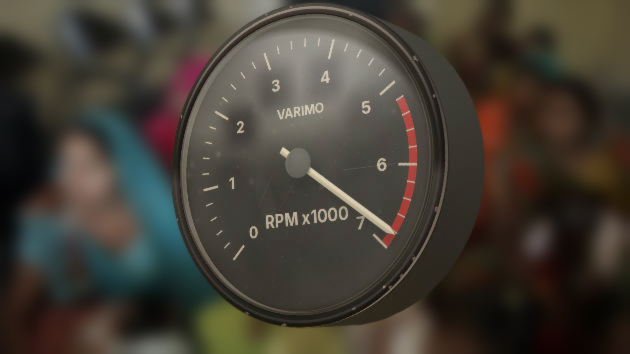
6800rpm
